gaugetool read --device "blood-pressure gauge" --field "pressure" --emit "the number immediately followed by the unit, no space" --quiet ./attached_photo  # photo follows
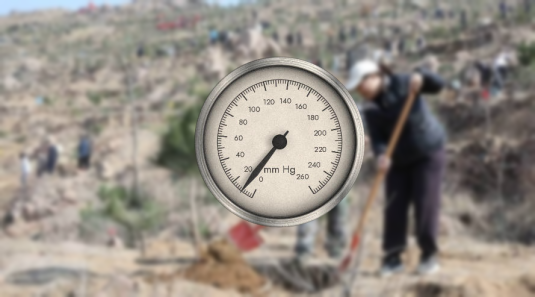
10mmHg
